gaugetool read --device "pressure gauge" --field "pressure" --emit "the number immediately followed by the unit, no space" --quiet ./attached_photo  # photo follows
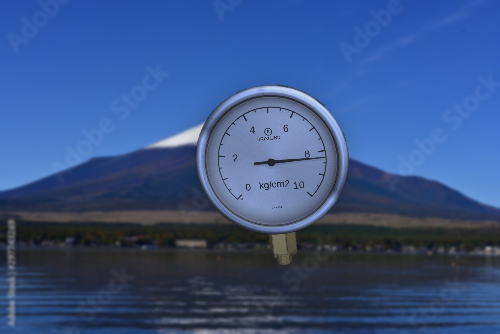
8.25kg/cm²
